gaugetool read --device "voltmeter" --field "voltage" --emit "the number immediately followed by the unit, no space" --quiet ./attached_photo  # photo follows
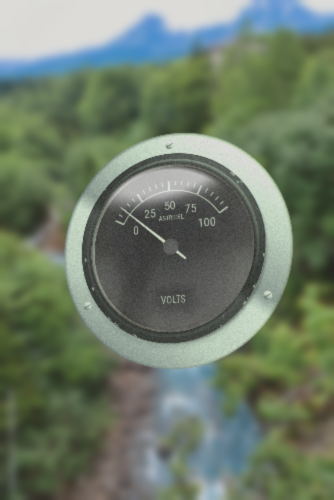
10V
